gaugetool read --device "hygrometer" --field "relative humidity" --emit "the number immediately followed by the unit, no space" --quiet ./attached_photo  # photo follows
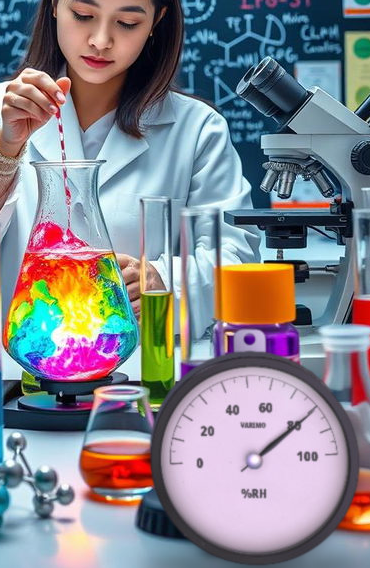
80%
